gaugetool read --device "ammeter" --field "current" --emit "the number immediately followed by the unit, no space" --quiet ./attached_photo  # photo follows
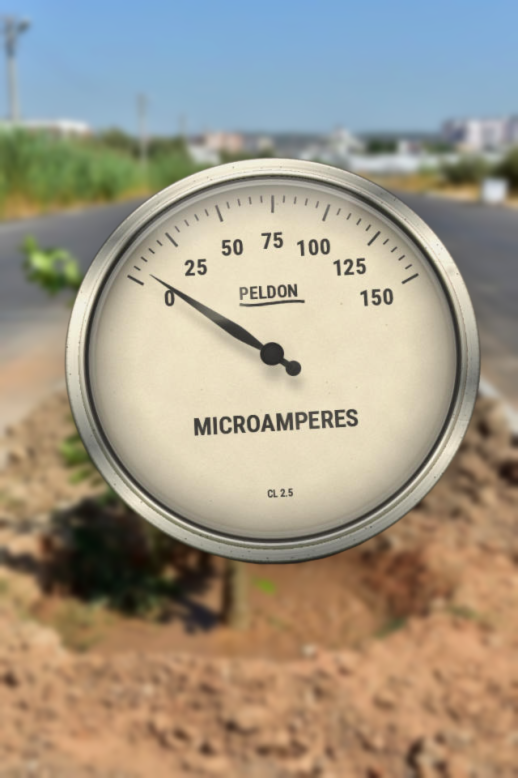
5µA
